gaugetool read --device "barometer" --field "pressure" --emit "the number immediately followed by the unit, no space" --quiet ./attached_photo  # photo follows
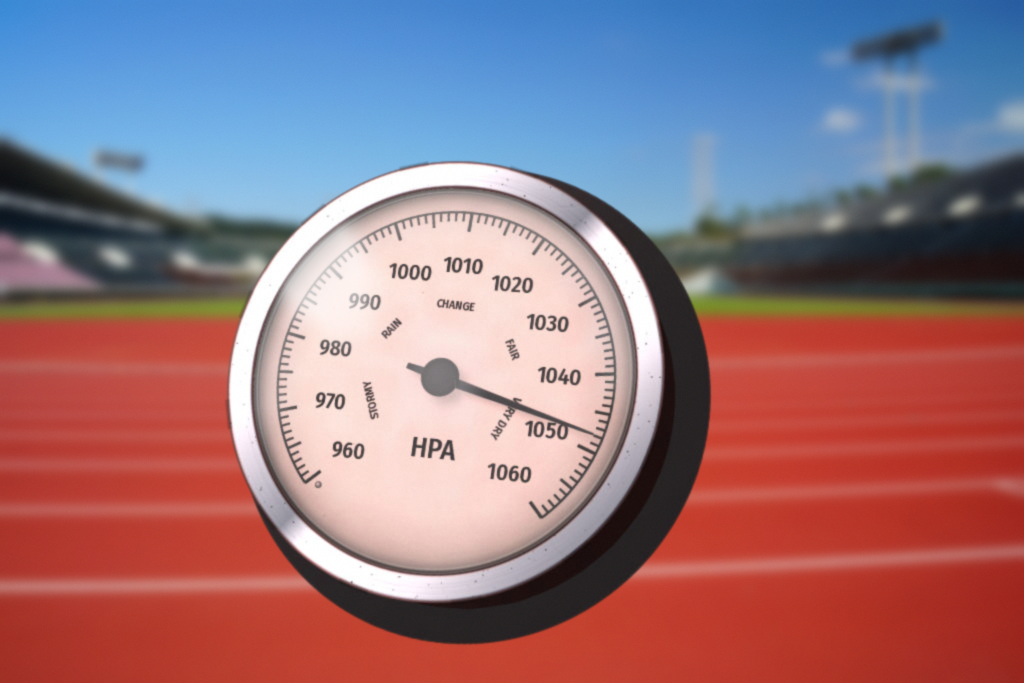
1048hPa
